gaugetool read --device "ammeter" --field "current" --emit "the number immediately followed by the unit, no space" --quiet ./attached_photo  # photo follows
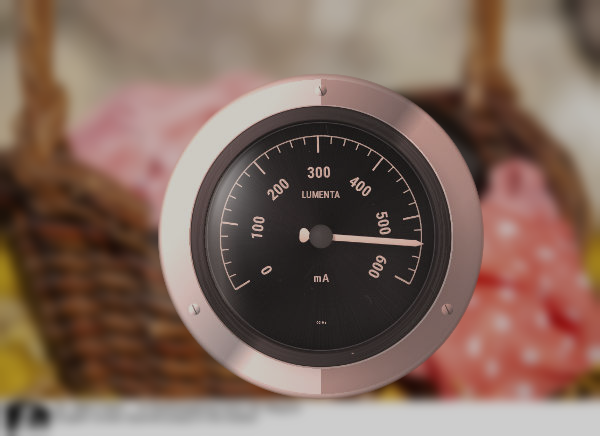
540mA
